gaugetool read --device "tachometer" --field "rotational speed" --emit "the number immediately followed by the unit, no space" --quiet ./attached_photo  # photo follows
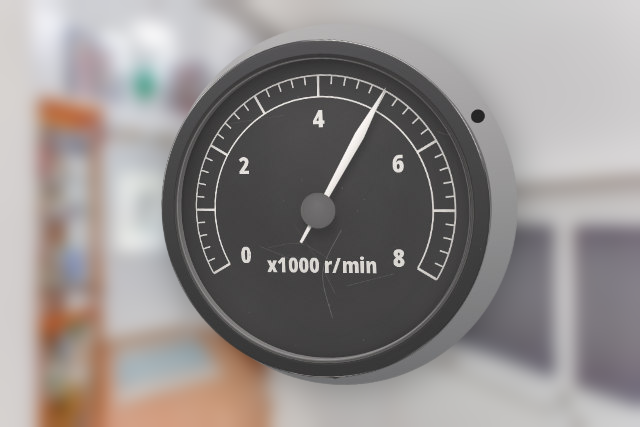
5000rpm
